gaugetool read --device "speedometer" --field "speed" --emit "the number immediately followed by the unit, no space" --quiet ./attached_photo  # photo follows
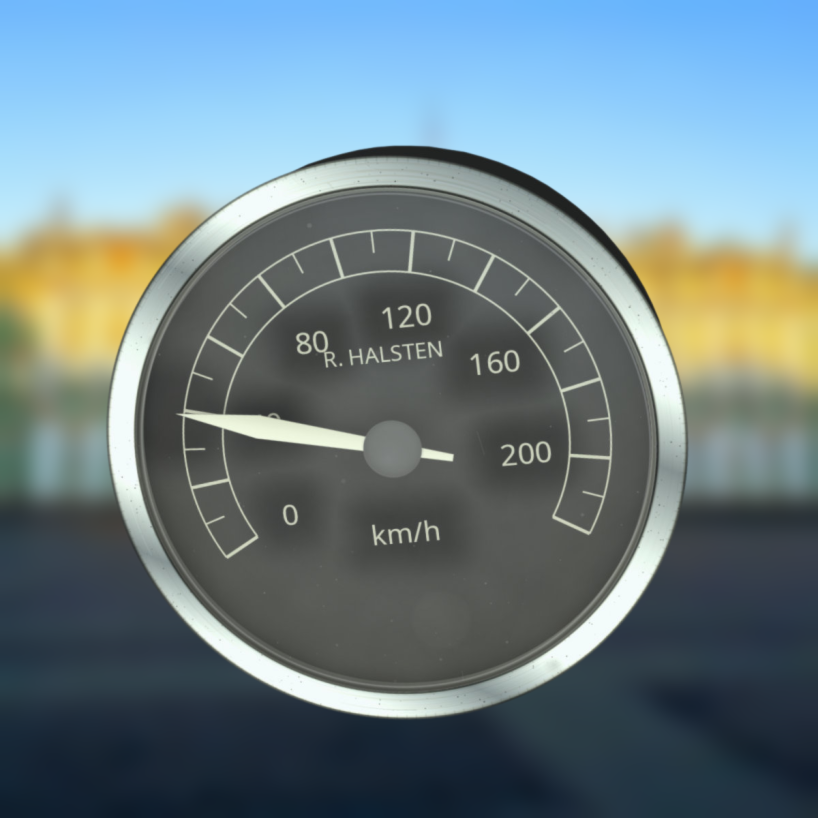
40km/h
